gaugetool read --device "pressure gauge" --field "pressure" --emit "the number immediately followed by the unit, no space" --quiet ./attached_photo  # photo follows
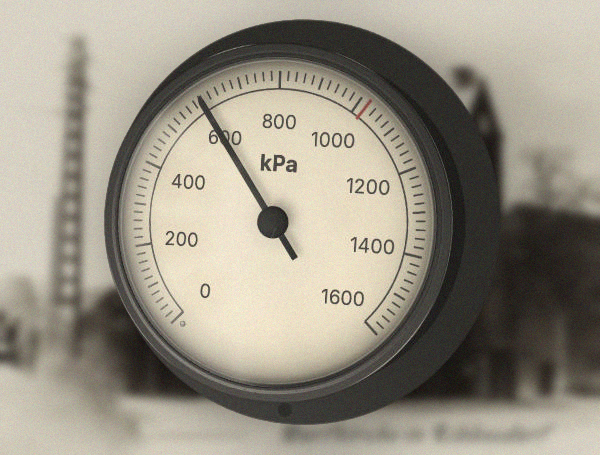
600kPa
